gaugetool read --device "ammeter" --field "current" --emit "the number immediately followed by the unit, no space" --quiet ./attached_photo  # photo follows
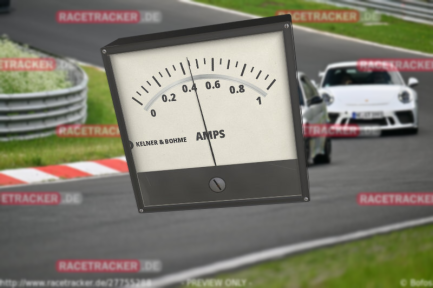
0.45A
